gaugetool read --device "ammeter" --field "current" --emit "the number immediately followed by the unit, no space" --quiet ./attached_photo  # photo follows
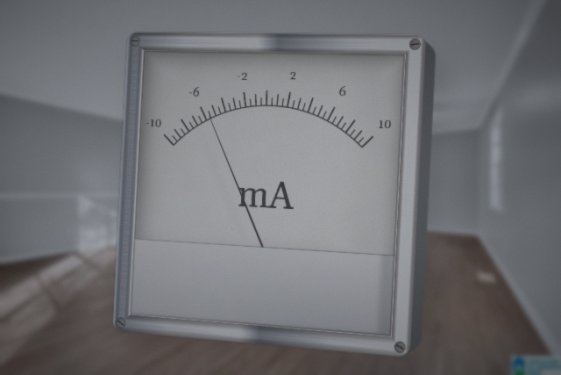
-5.5mA
